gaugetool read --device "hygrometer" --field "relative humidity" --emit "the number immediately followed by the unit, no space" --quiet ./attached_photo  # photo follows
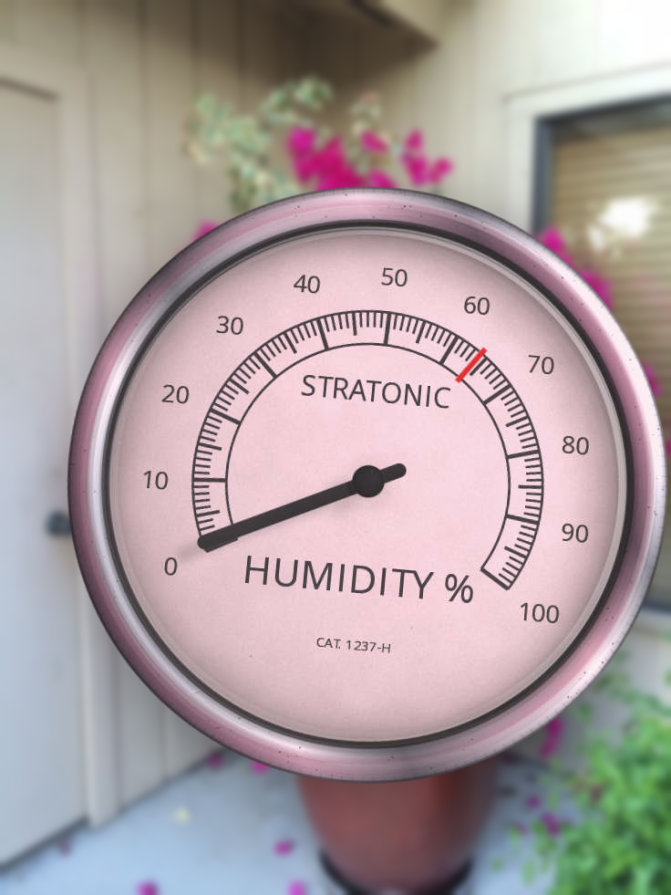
1%
